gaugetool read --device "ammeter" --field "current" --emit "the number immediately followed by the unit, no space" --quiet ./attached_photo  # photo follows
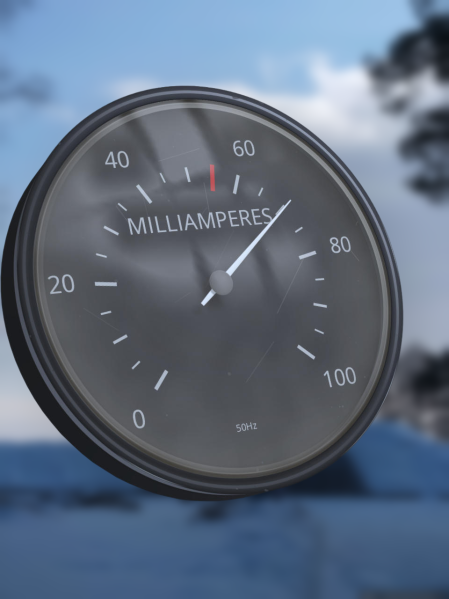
70mA
